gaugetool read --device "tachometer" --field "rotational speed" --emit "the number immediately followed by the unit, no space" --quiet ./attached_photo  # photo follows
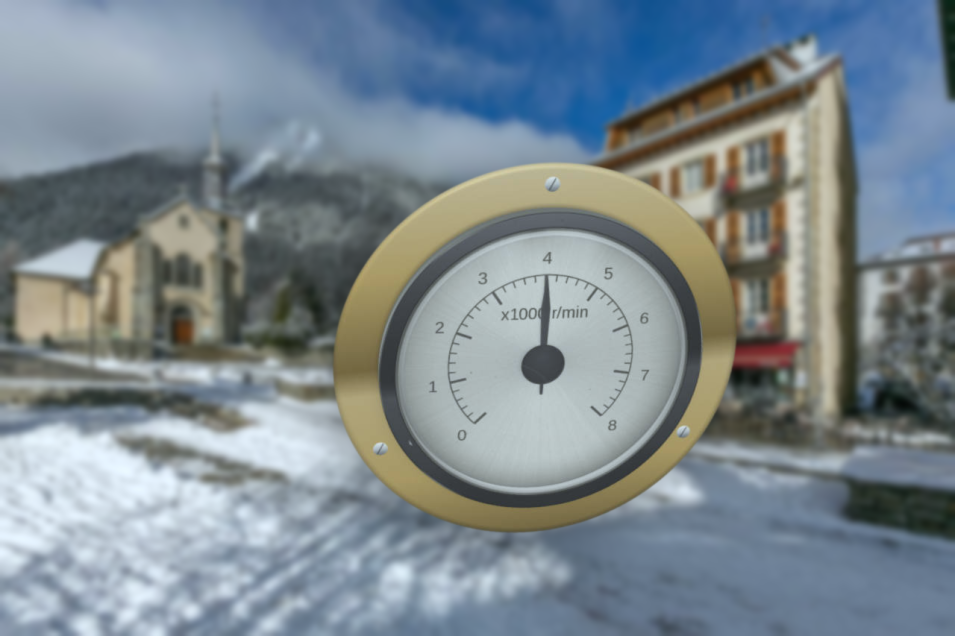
4000rpm
